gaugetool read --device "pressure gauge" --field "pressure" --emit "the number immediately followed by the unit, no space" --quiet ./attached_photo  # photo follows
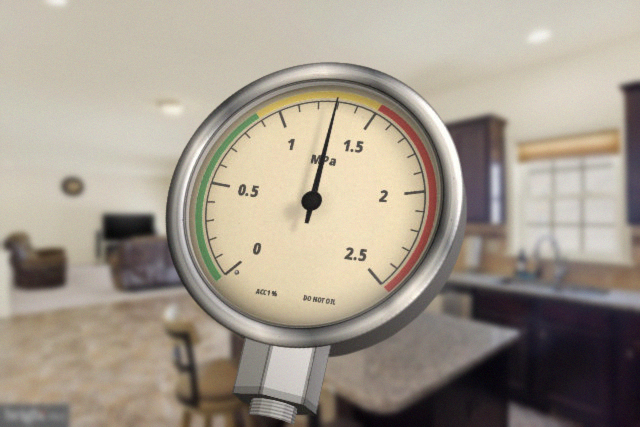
1.3MPa
